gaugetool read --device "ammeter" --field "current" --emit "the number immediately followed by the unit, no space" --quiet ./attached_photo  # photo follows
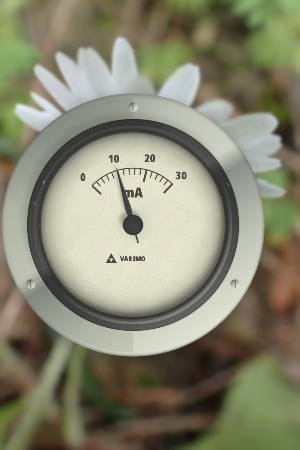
10mA
